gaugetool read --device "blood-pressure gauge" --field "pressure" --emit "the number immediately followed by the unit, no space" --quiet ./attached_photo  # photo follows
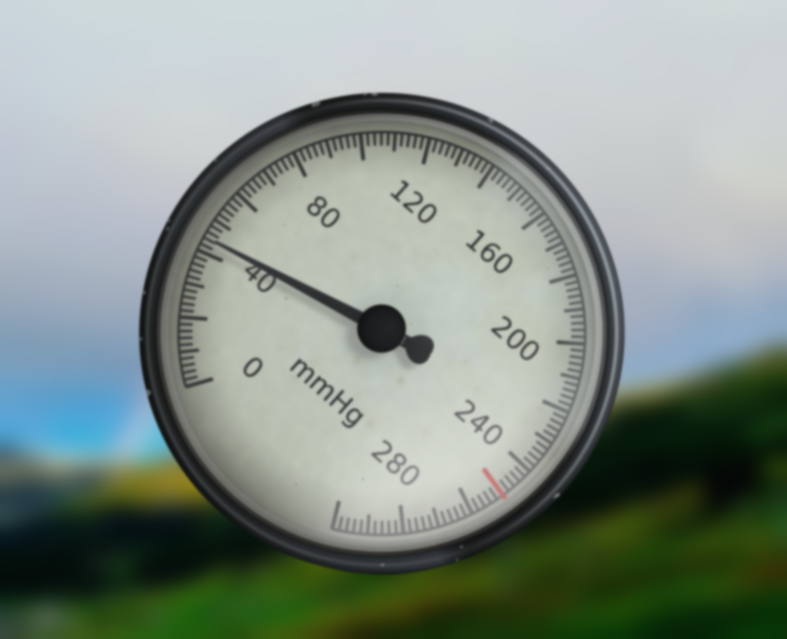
44mmHg
